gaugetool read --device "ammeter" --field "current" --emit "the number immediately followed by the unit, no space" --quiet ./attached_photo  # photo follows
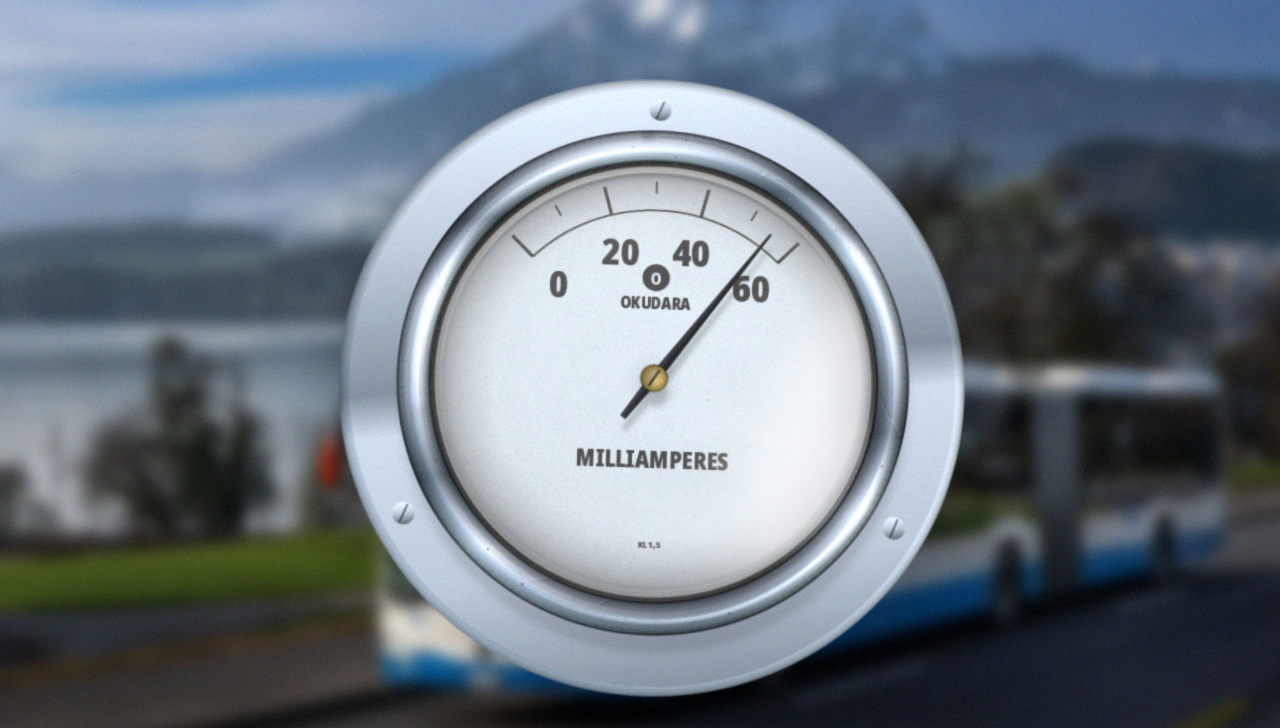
55mA
